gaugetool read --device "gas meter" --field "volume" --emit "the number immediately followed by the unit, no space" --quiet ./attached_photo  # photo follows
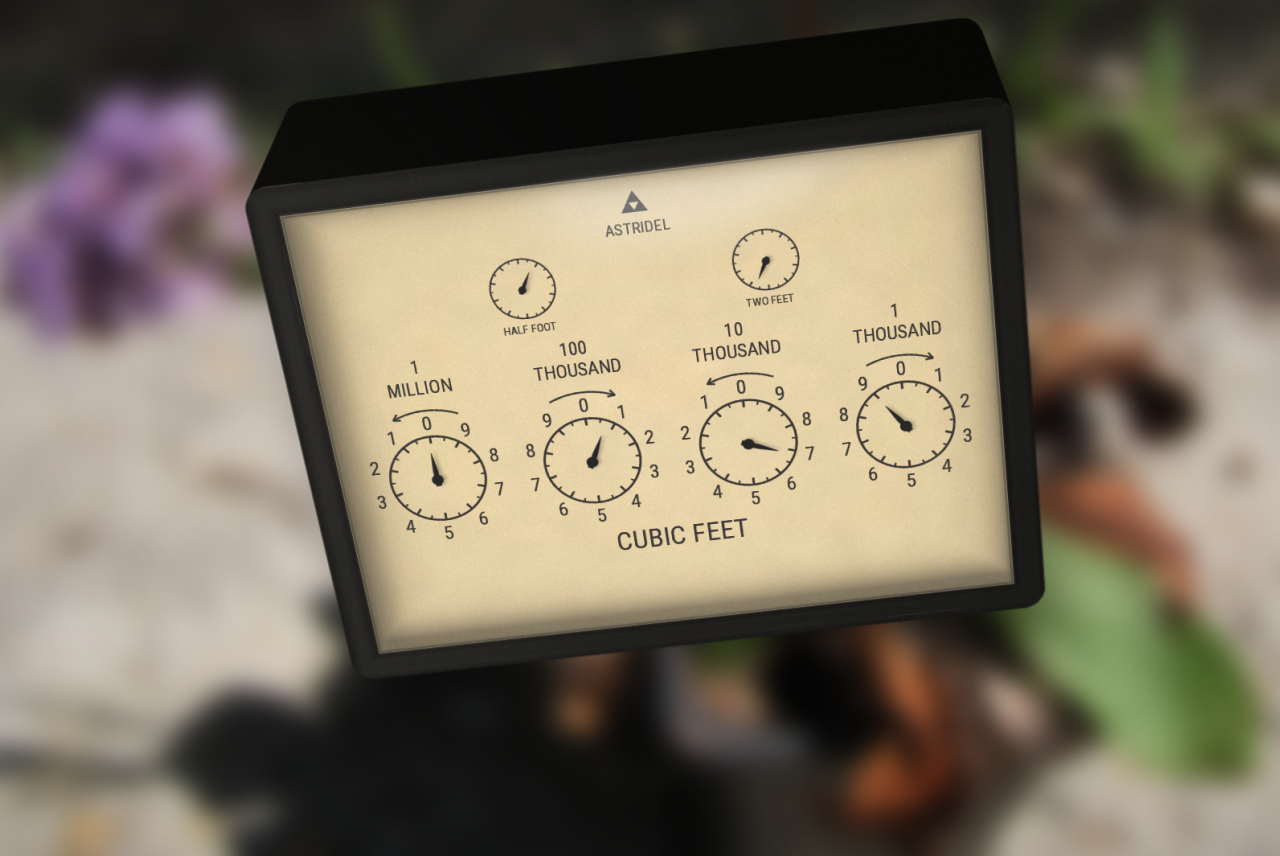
6900ft³
